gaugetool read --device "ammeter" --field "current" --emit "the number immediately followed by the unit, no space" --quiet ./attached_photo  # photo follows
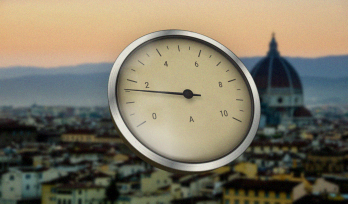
1.5A
